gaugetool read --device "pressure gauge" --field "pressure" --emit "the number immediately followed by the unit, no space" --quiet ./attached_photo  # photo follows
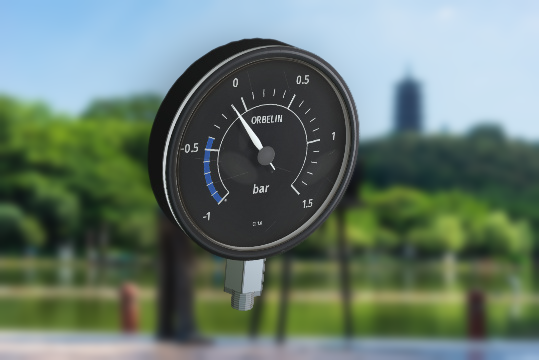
-0.1bar
